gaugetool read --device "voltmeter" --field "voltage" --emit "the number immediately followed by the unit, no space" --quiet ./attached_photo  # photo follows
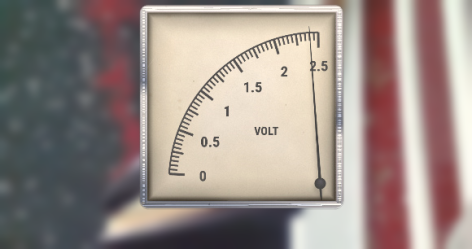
2.4V
